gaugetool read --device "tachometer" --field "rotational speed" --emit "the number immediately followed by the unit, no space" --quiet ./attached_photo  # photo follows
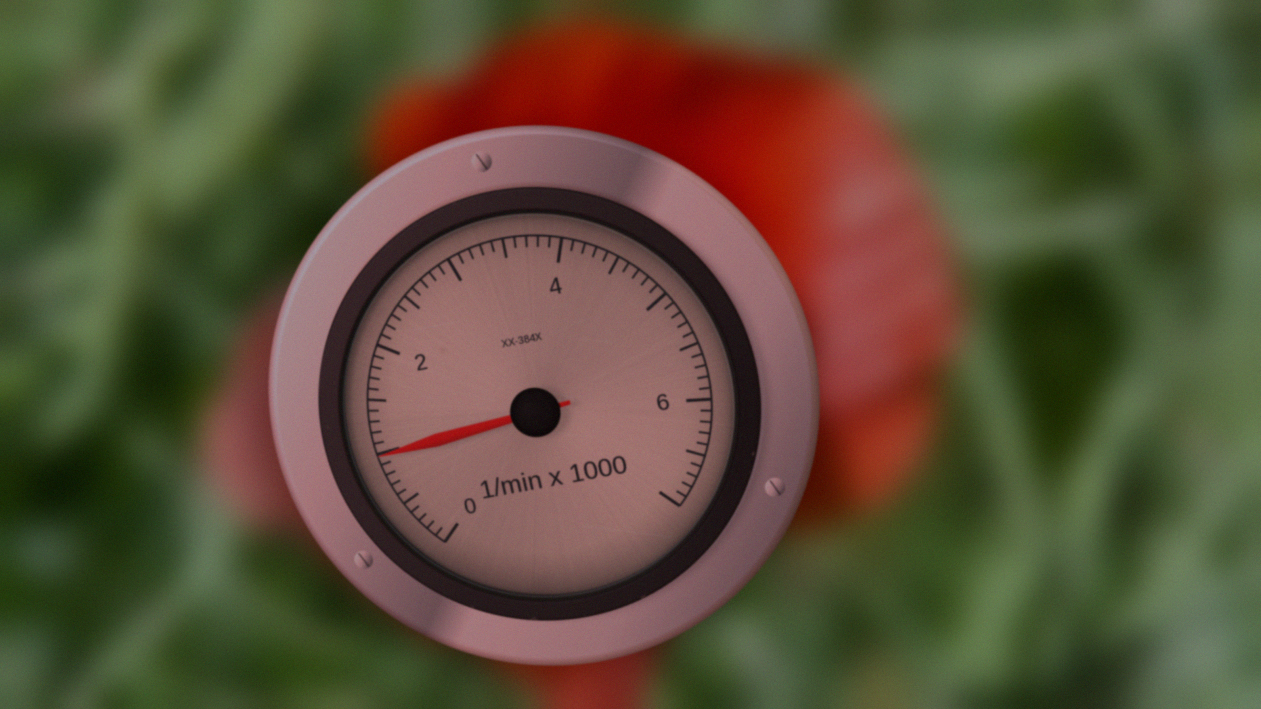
1000rpm
